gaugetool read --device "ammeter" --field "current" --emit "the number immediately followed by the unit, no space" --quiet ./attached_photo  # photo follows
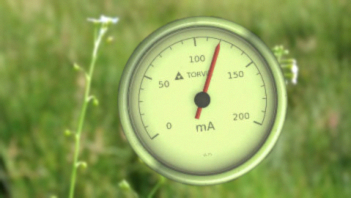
120mA
